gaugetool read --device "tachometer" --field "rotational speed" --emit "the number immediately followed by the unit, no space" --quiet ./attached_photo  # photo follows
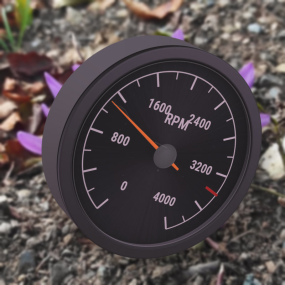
1100rpm
